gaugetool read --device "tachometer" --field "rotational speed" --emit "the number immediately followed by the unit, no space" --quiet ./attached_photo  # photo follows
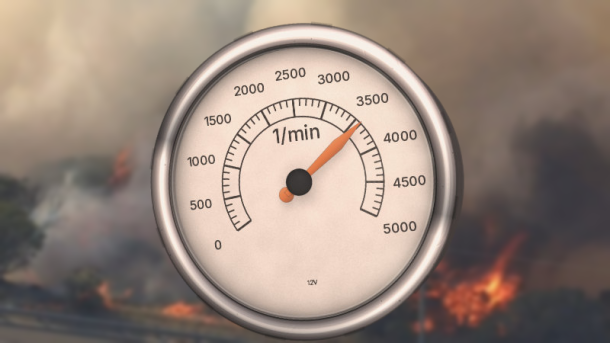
3600rpm
